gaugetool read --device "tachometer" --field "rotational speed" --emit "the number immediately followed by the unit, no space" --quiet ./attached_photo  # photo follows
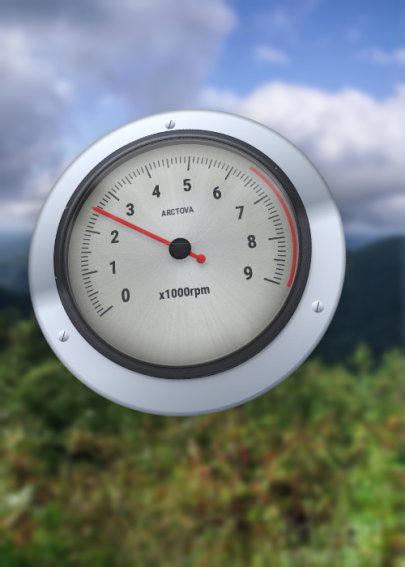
2500rpm
